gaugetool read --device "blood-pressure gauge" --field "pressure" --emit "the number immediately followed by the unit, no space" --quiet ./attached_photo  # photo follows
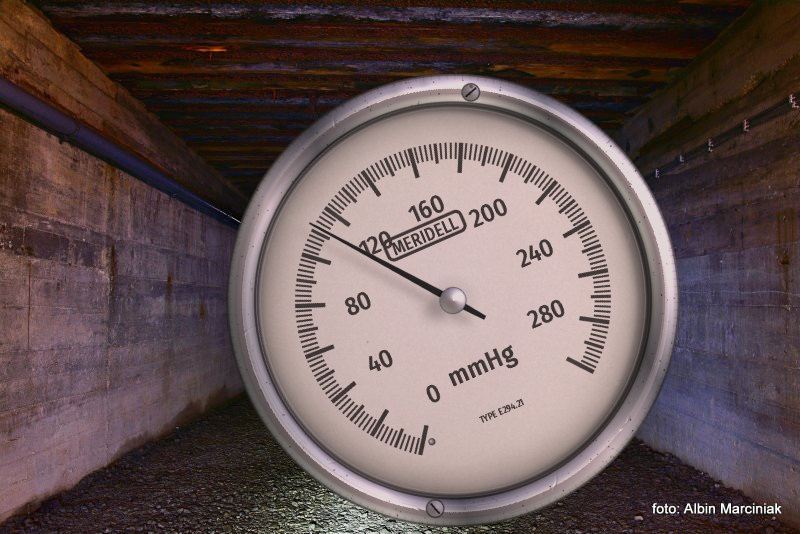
112mmHg
